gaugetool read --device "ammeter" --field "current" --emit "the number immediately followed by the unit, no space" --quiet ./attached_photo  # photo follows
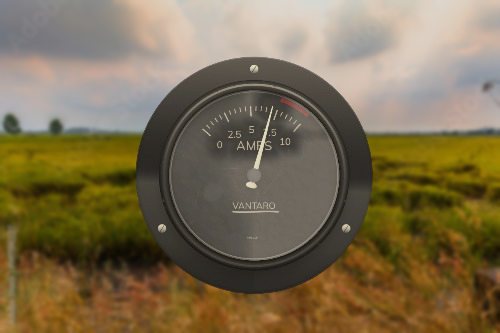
7A
